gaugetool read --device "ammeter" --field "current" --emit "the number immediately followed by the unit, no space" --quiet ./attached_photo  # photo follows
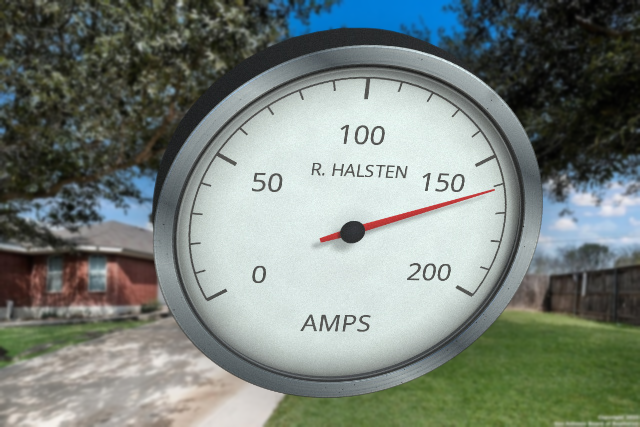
160A
